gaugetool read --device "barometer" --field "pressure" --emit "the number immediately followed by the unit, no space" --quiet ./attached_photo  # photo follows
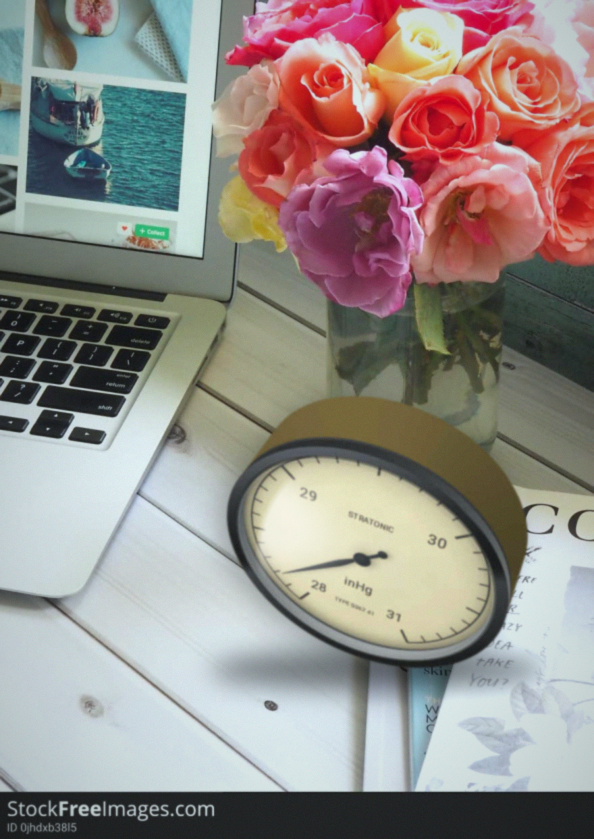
28.2inHg
